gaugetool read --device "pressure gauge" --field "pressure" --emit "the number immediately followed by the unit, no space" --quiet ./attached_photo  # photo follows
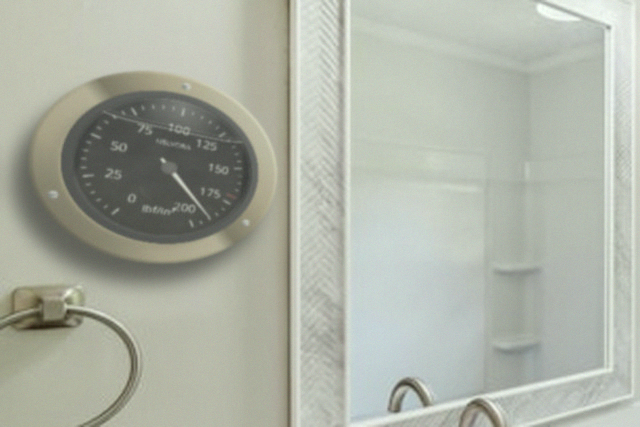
190psi
